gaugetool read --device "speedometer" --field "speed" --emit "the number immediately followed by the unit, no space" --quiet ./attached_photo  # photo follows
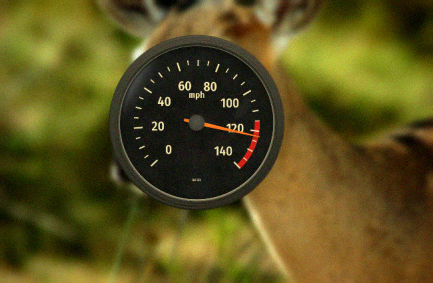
122.5mph
